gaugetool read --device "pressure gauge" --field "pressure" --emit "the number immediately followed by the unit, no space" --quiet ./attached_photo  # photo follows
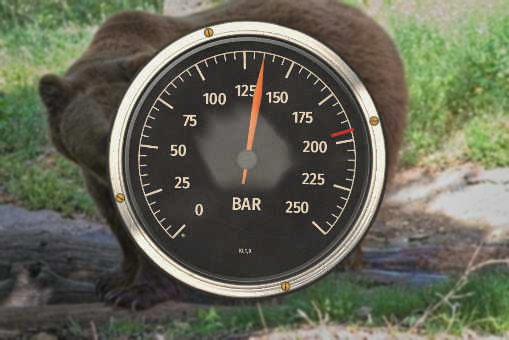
135bar
